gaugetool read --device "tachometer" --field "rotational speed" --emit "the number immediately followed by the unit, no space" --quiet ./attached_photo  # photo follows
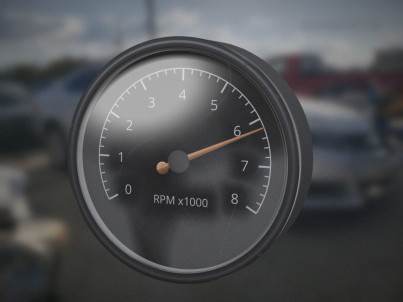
6200rpm
